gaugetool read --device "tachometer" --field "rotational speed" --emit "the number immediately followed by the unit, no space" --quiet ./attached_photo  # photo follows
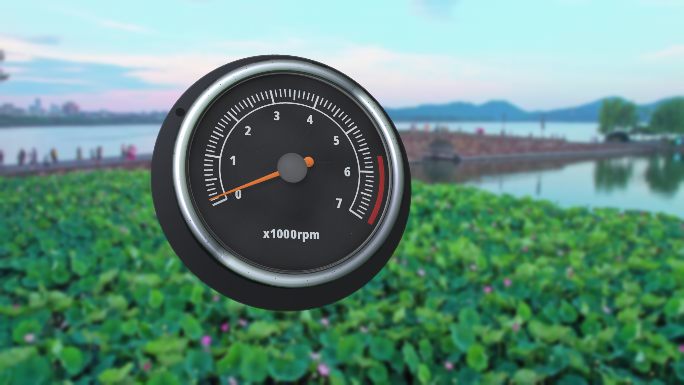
100rpm
